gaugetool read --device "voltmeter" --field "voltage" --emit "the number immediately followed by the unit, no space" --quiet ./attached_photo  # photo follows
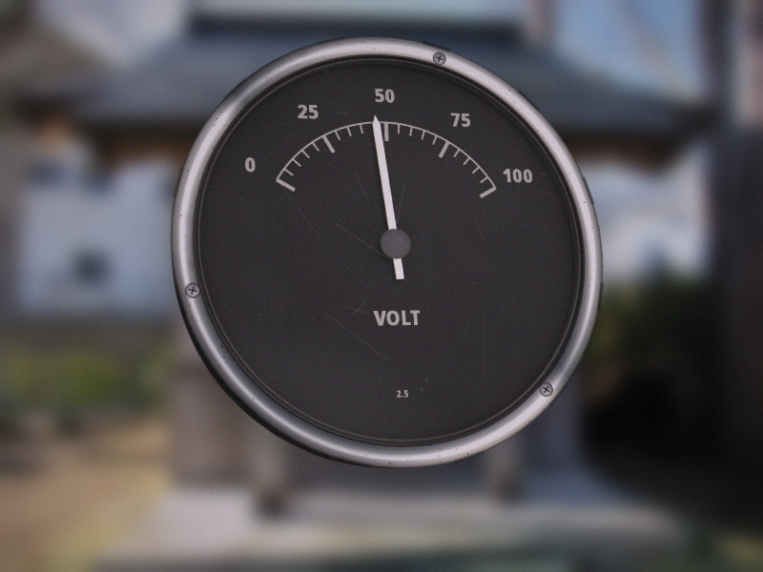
45V
